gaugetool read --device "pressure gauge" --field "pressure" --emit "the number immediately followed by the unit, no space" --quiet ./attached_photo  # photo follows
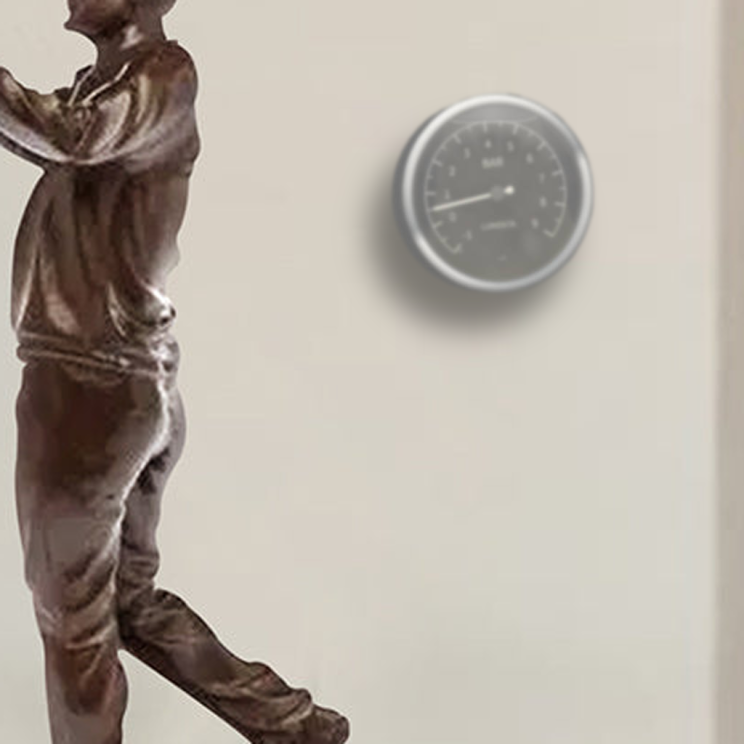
0.5bar
